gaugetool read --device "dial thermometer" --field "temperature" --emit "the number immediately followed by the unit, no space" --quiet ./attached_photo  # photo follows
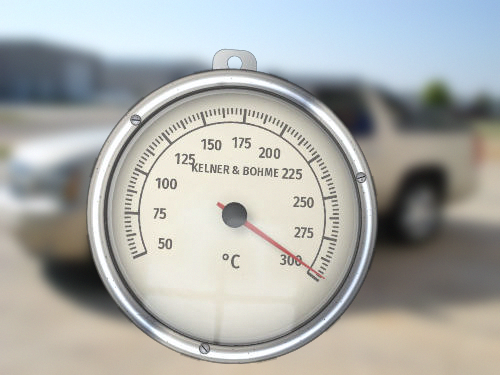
297.5°C
